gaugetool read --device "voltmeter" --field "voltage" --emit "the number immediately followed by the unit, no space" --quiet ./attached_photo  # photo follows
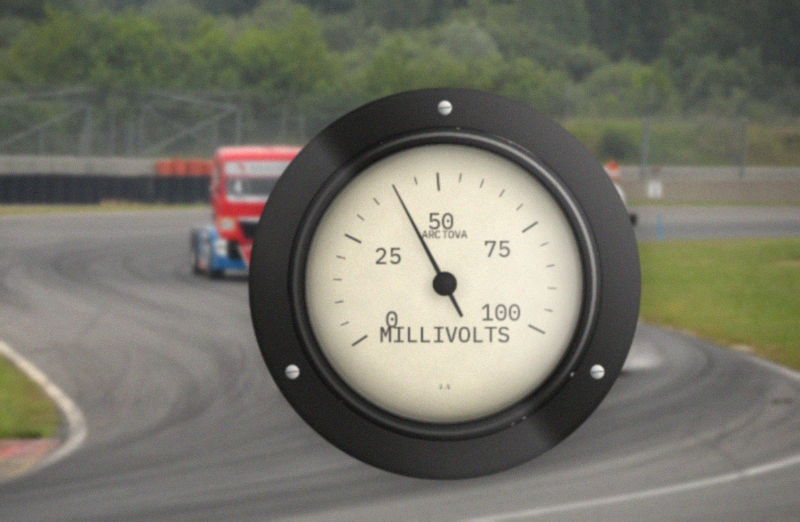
40mV
